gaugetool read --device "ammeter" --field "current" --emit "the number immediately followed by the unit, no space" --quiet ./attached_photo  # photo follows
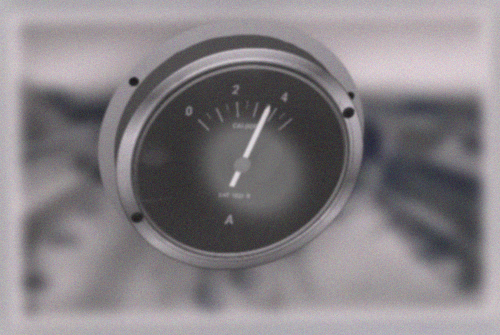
3.5A
